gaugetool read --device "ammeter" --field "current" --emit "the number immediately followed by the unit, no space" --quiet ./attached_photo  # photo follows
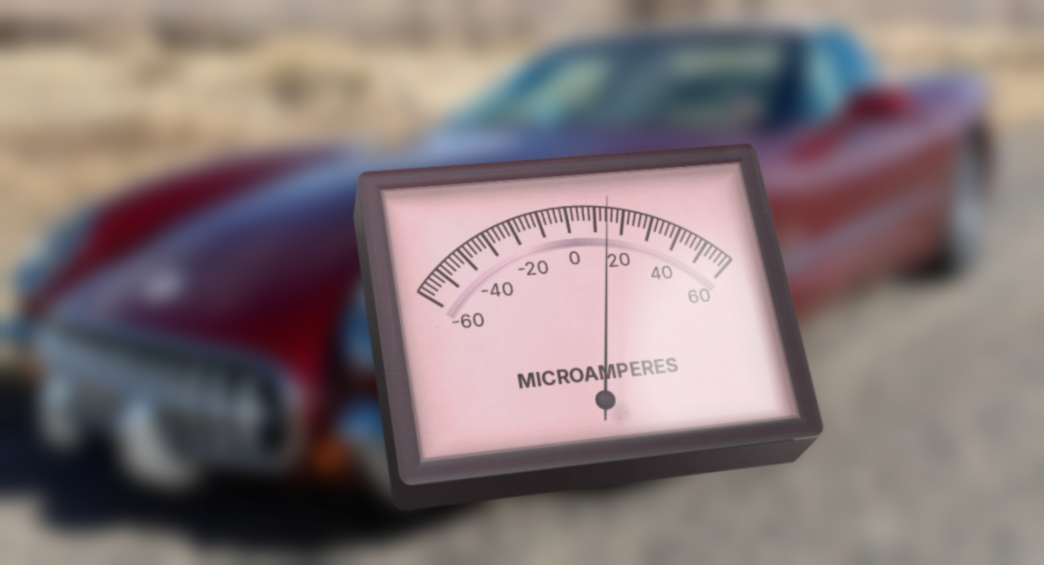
14µA
